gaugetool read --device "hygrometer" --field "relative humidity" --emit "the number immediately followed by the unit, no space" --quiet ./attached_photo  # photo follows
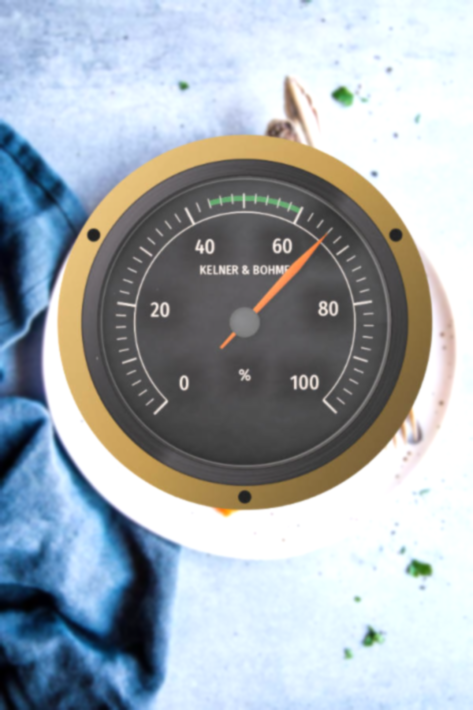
66%
